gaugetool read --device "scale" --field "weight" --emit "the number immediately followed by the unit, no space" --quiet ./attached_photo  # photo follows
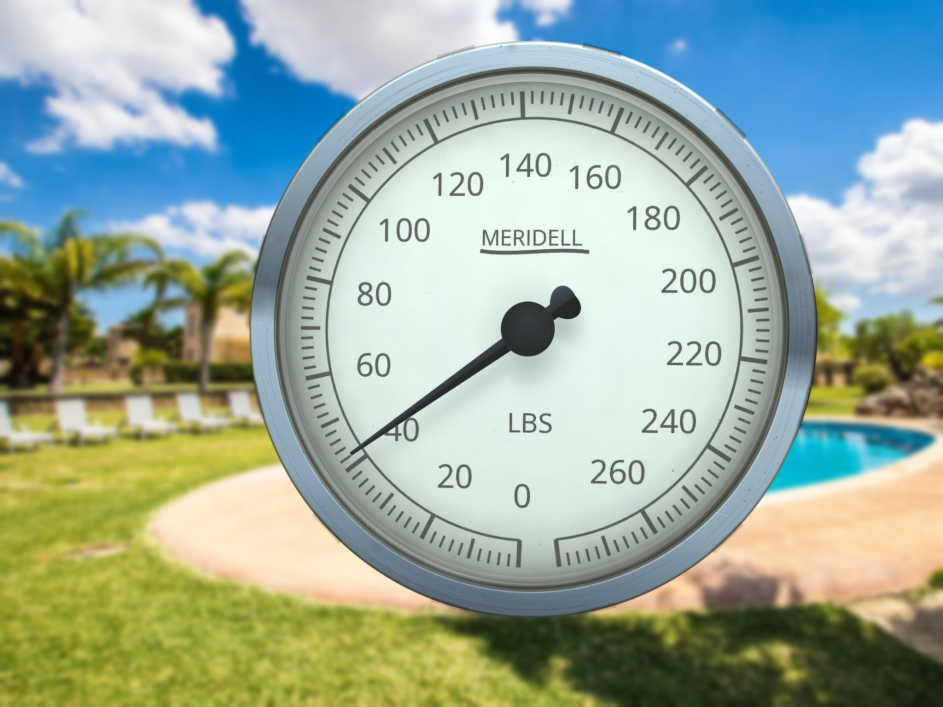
42lb
